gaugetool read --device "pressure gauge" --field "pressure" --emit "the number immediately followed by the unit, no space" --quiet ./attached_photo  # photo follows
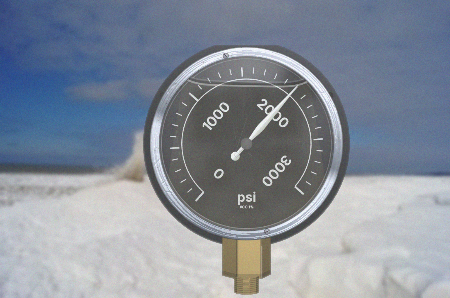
2000psi
